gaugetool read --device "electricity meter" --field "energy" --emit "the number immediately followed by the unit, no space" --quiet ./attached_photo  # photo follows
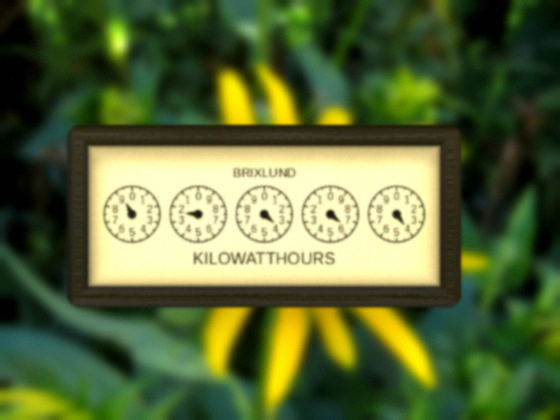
92364kWh
